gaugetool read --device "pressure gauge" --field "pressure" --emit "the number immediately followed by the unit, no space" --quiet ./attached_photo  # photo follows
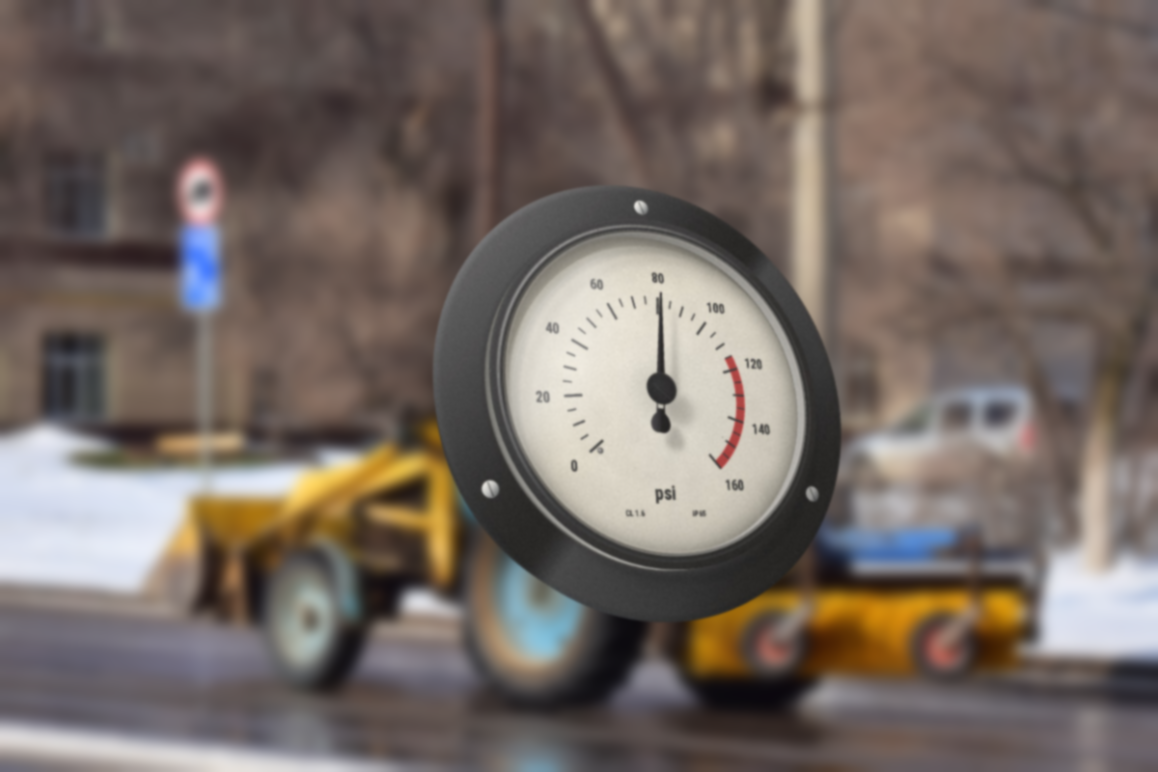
80psi
